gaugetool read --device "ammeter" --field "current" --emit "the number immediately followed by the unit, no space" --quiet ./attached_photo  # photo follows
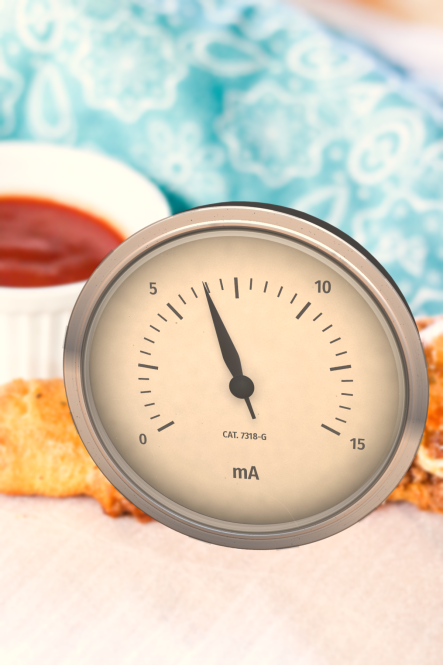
6.5mA
